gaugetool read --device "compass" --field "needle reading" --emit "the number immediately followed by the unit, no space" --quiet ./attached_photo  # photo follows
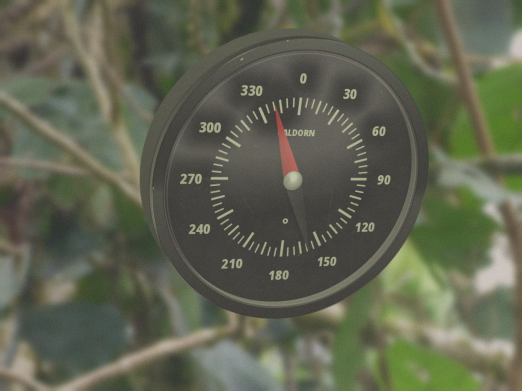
340°
